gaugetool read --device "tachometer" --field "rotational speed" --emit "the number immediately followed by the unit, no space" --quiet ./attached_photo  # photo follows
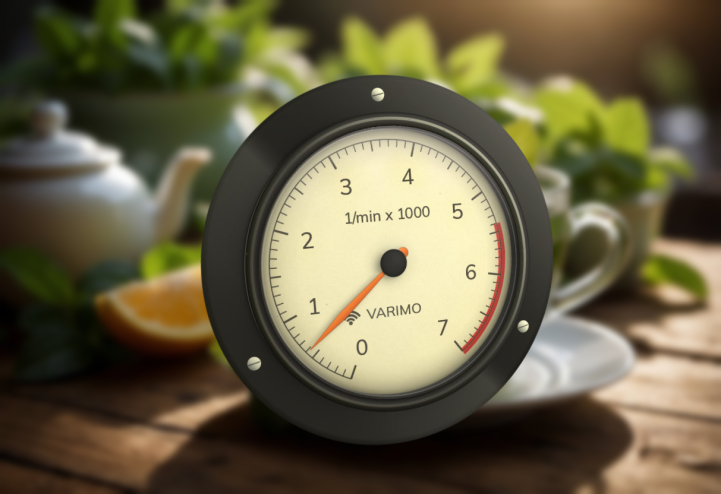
600rpm
